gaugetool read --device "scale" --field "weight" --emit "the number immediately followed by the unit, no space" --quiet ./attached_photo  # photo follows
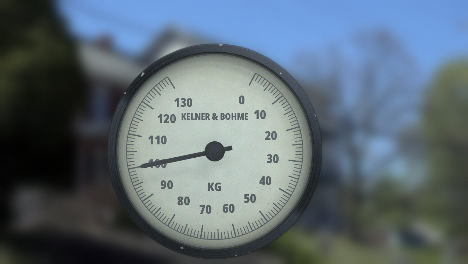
100kg
